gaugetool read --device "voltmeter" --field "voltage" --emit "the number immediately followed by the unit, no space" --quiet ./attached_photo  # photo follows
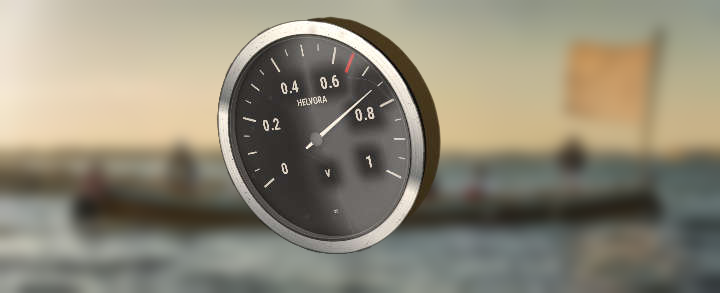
0.75V
